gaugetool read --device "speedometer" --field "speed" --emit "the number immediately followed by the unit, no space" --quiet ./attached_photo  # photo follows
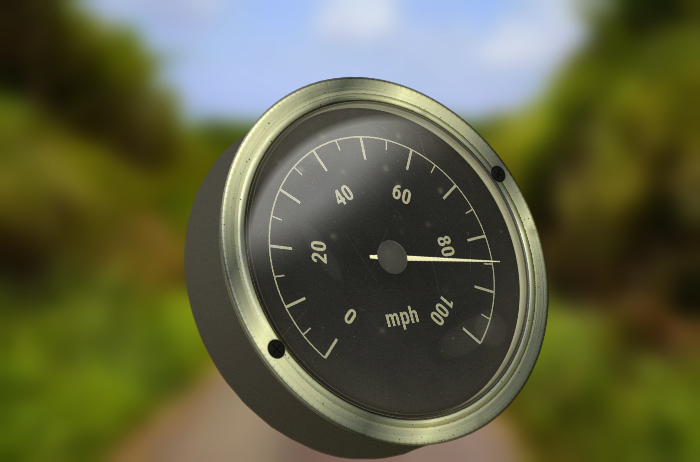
85mph
